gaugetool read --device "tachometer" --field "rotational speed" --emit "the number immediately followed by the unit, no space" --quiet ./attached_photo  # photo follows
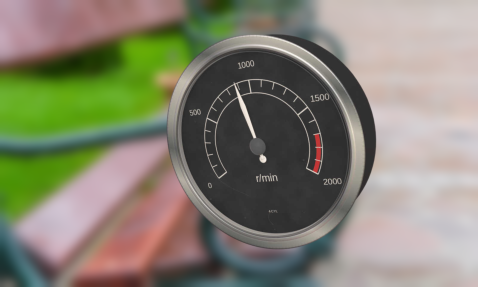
900rpm
